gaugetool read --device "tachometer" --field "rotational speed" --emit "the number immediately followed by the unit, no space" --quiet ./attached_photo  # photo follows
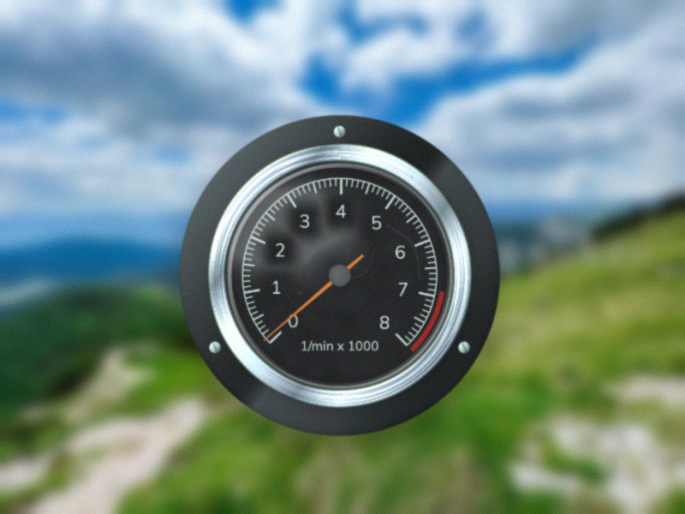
100rpm
